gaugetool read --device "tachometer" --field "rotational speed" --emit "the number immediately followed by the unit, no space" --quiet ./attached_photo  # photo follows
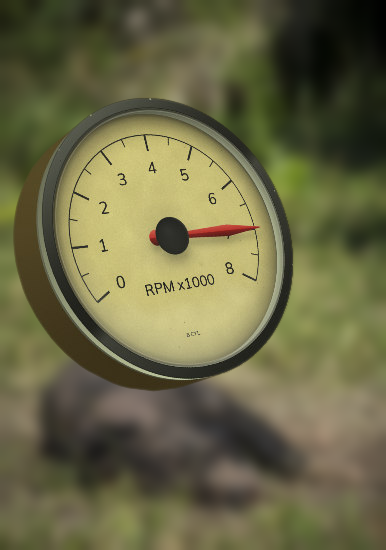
7000rpm
